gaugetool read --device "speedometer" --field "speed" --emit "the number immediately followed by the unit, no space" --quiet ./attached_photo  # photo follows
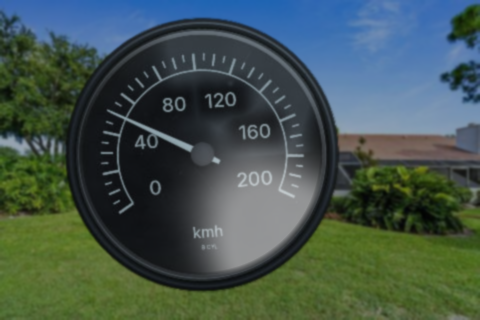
50km/h
